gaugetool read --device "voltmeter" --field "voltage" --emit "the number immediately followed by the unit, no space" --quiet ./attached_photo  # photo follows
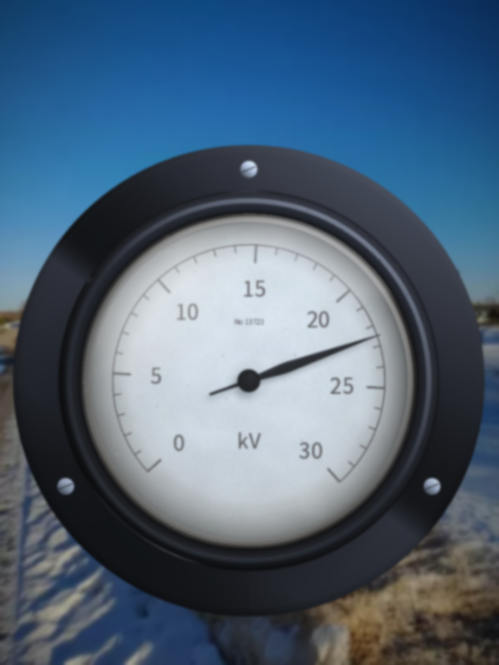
22.5kV
